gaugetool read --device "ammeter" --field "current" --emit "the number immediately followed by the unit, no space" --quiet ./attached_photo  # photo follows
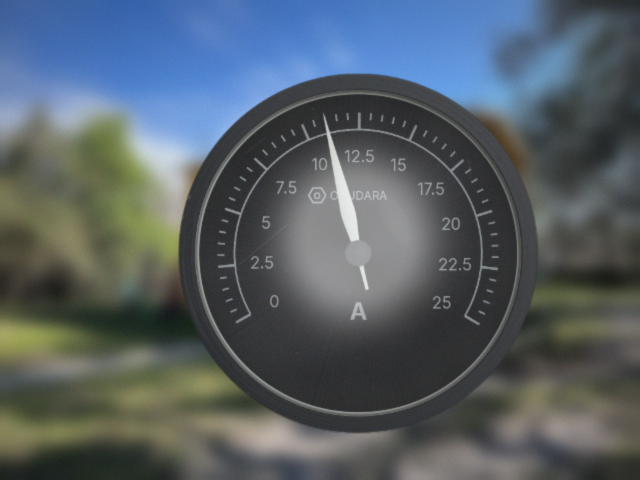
11A
